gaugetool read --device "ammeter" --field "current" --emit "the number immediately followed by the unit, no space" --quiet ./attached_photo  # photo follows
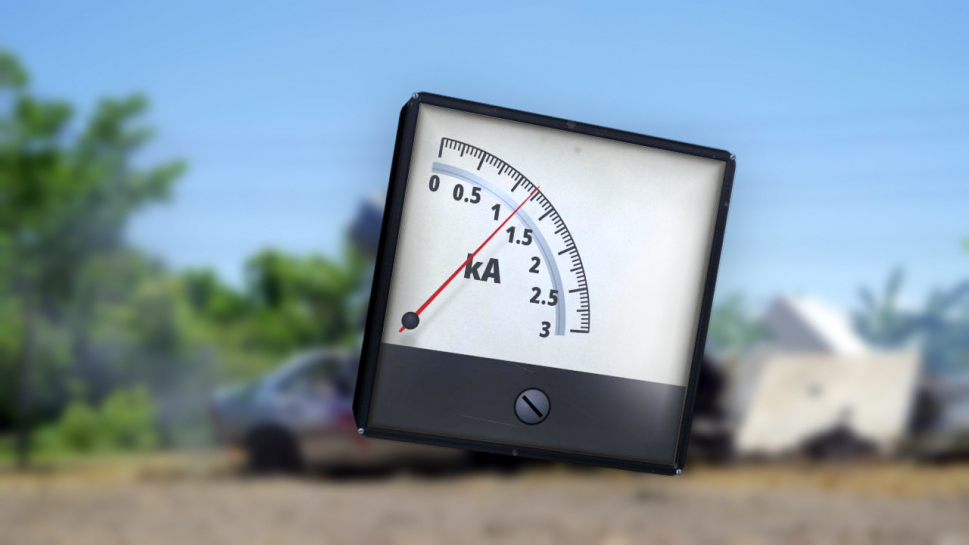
1.2kA
